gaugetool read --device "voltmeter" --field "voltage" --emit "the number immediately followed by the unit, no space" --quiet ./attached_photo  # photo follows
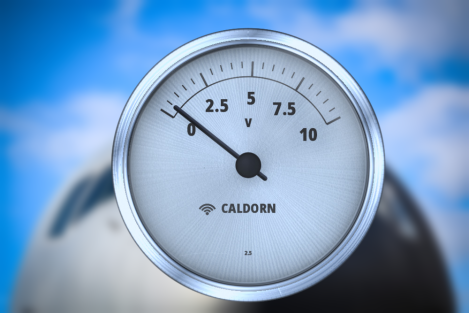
0.5V
